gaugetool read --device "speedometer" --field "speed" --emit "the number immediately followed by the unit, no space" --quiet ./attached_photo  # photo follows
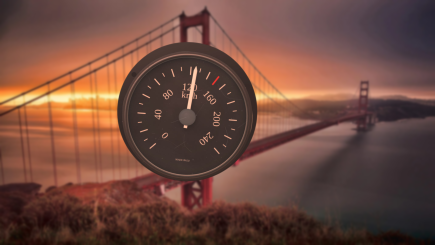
125km/h
